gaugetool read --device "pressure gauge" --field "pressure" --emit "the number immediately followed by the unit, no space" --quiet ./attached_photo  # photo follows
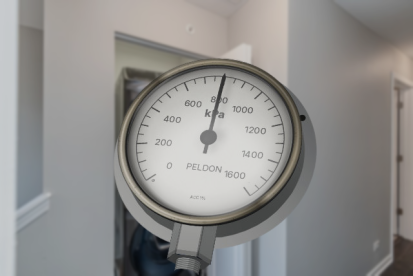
800kPa
